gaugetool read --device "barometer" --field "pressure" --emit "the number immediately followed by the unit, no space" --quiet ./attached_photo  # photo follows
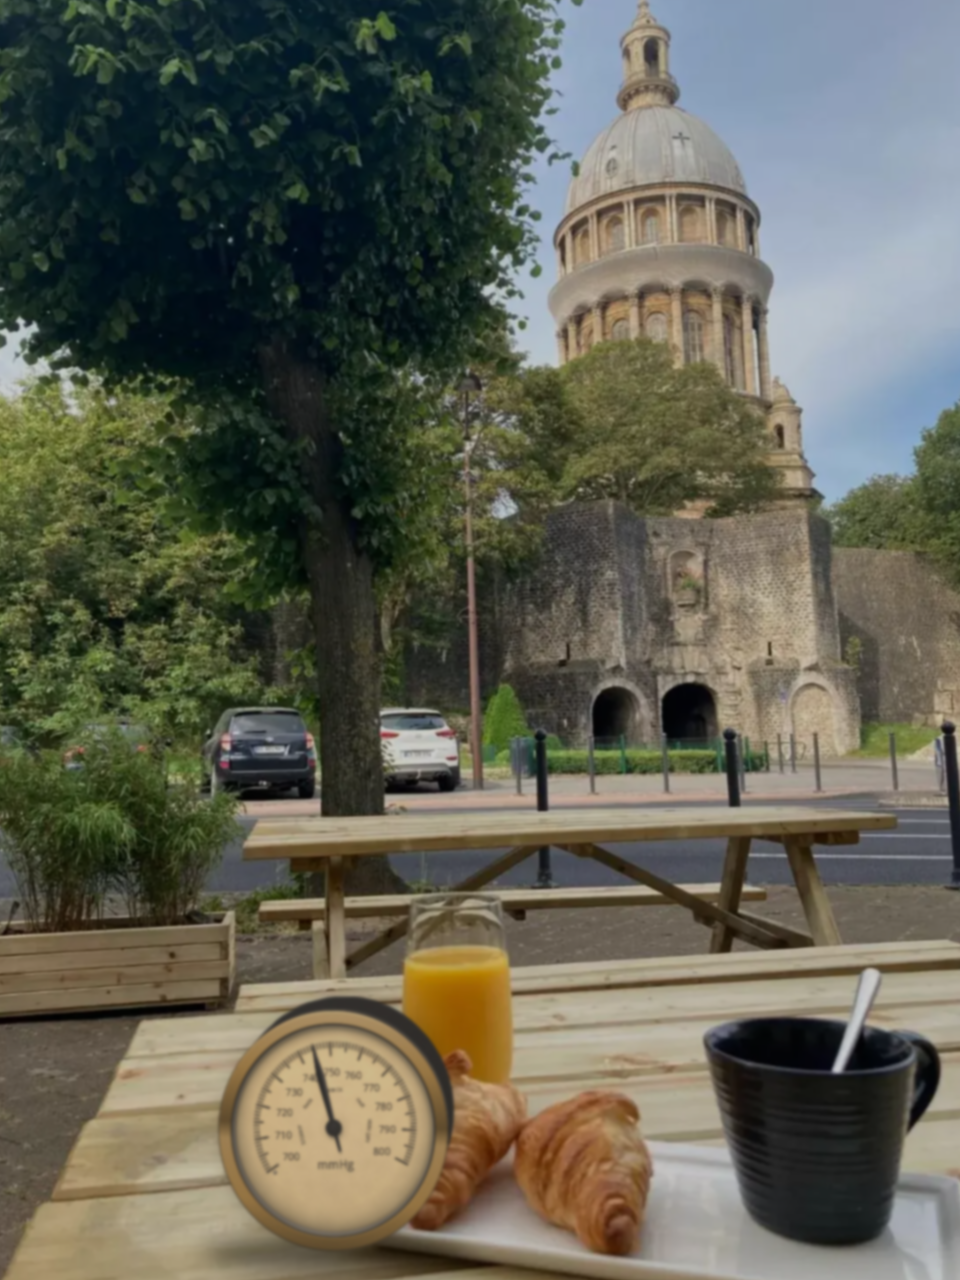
745mmHg
